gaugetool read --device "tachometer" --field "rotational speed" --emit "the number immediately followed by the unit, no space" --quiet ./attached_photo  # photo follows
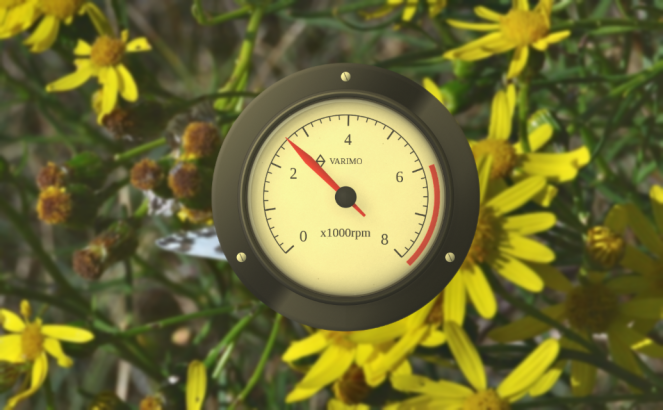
2600rpm
